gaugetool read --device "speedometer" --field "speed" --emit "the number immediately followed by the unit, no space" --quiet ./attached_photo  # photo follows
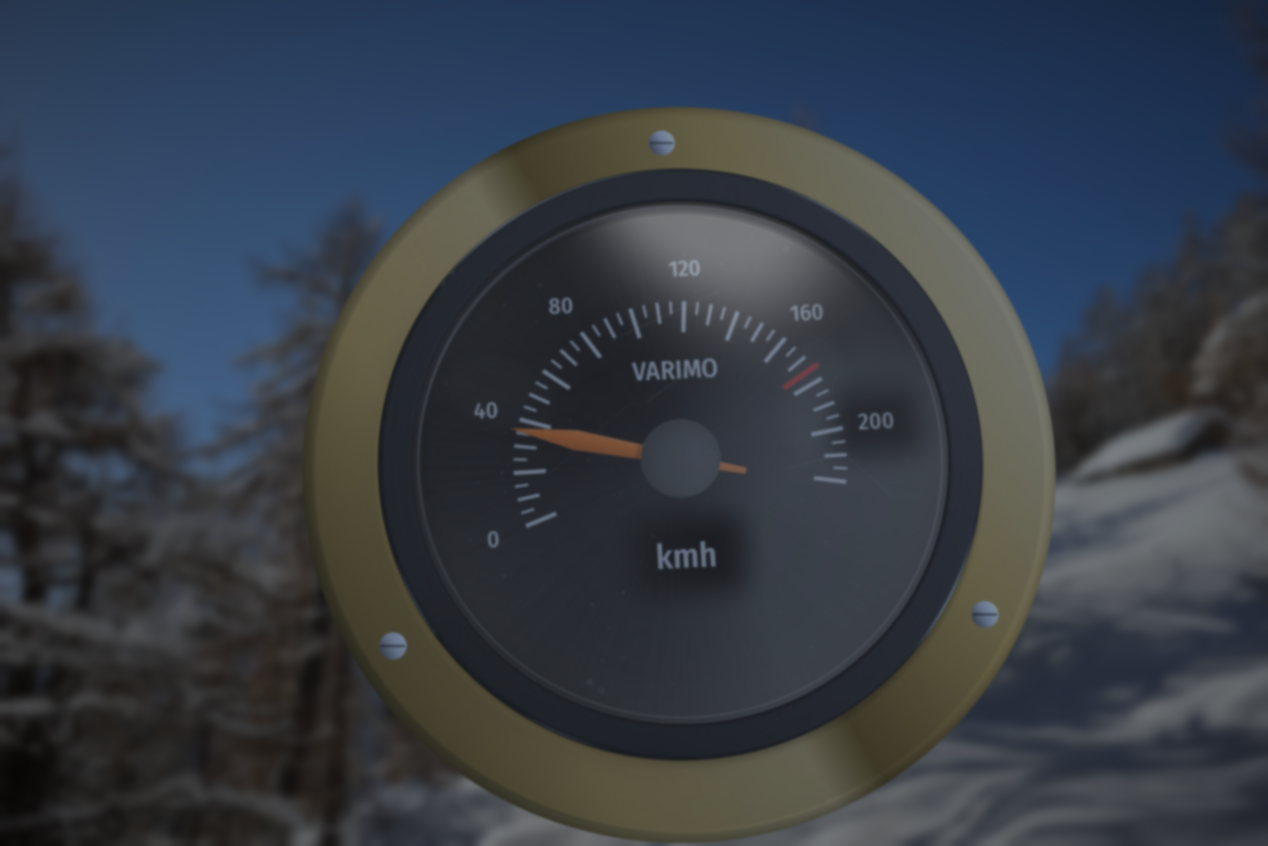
35km/h
